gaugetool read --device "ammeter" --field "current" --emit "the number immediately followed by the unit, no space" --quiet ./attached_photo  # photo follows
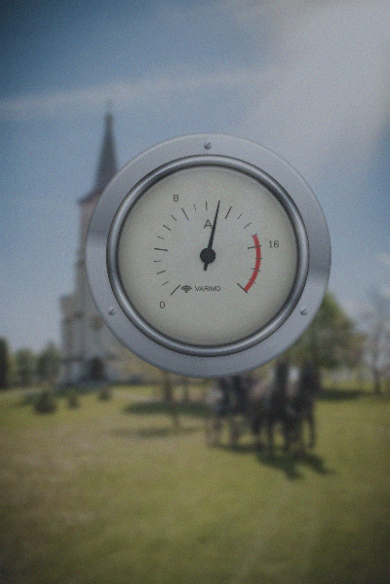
11A
